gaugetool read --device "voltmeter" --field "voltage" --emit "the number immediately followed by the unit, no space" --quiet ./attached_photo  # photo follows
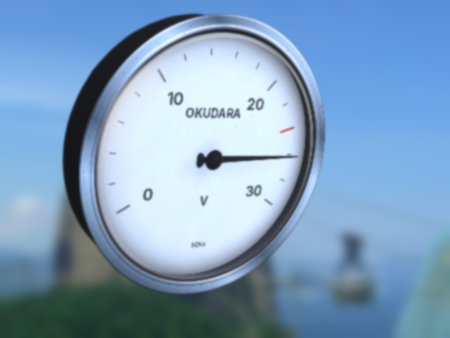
26V
